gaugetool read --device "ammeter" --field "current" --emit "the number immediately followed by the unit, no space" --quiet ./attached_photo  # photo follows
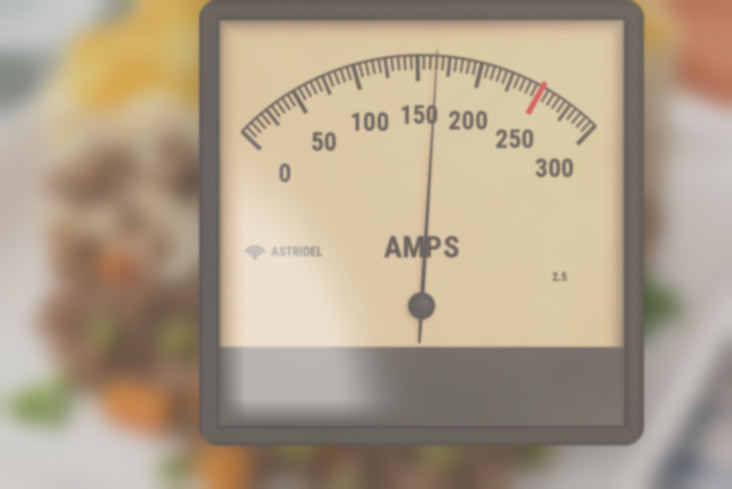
165A
